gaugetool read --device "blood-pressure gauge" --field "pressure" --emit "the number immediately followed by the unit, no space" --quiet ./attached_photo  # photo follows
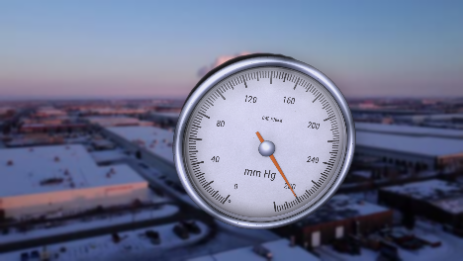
280mmHg
